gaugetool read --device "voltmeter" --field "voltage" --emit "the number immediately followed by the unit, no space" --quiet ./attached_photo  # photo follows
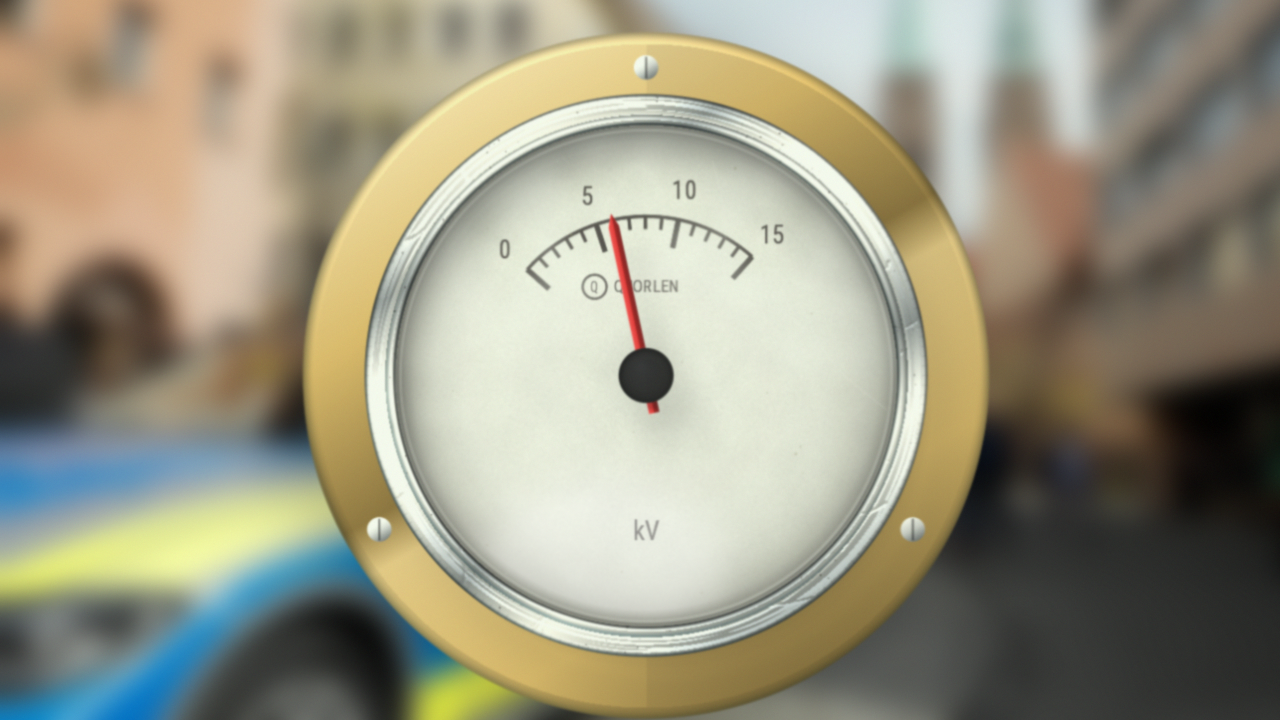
6kV
